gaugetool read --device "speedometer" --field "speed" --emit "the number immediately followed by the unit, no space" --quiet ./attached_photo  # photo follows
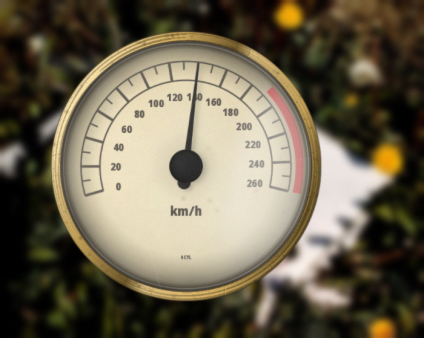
140km/h
